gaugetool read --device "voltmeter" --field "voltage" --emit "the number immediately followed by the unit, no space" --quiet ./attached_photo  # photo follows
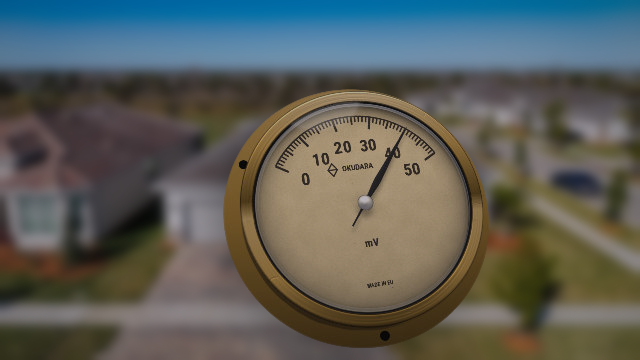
40mV
